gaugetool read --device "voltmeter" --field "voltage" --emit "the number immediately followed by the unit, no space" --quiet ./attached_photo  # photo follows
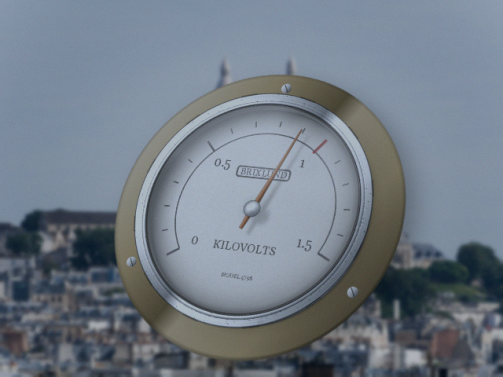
0.9kV
